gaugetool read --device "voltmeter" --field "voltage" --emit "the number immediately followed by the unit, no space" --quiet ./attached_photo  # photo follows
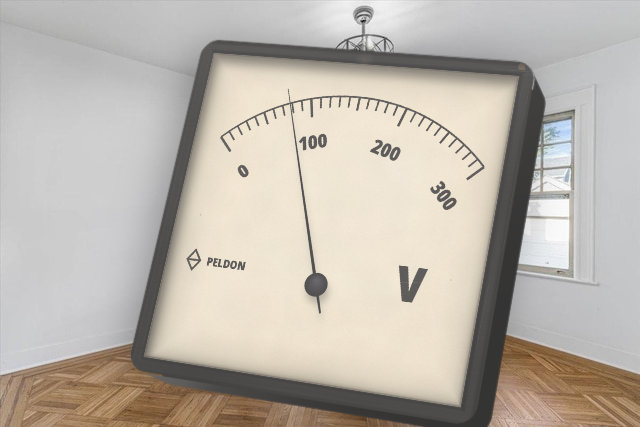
80V
